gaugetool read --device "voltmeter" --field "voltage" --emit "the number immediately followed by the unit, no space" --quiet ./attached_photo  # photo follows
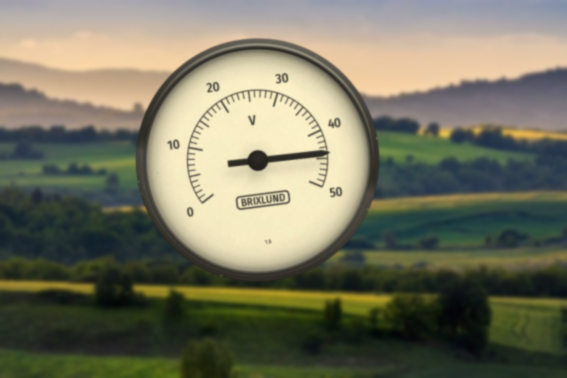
44V
